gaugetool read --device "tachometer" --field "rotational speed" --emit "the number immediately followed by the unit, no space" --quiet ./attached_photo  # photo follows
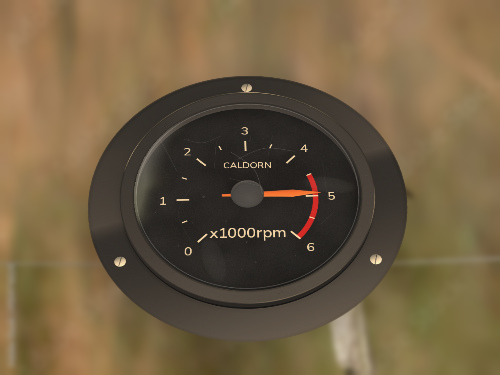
5000rpm
